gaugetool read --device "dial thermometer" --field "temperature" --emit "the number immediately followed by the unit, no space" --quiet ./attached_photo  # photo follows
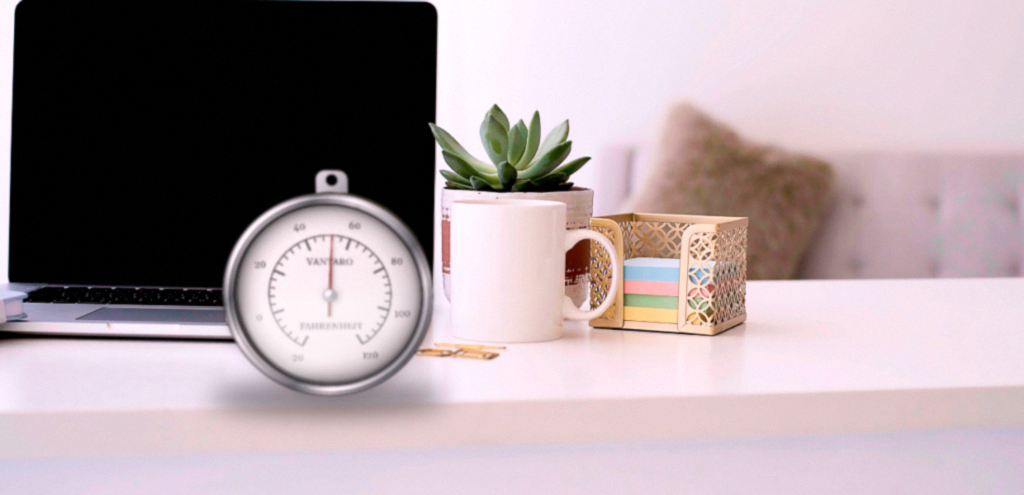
52°F
